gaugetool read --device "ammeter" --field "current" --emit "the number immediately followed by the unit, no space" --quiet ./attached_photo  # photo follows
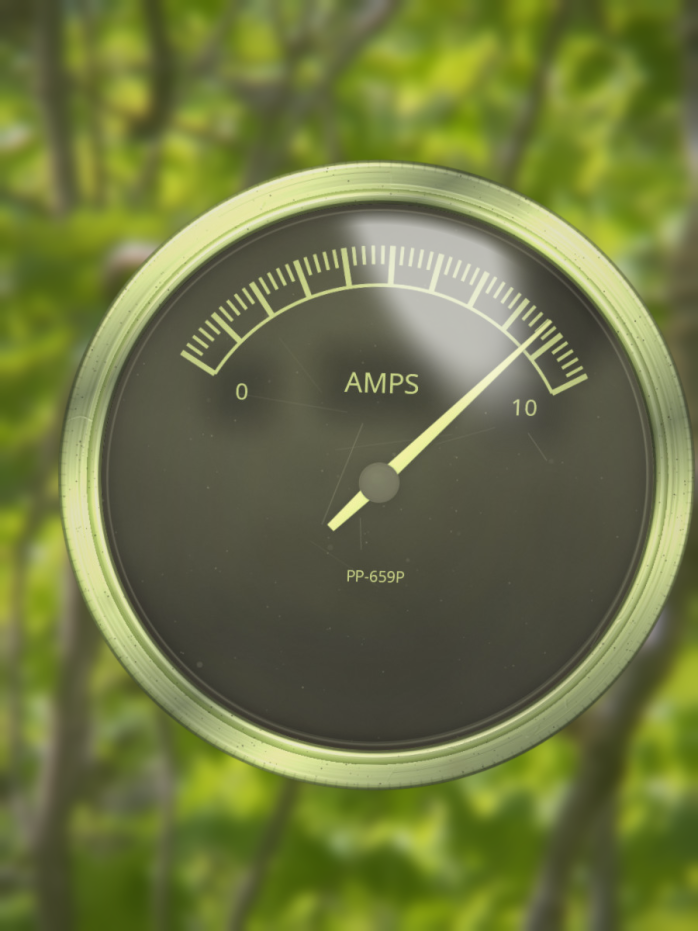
8.6A
